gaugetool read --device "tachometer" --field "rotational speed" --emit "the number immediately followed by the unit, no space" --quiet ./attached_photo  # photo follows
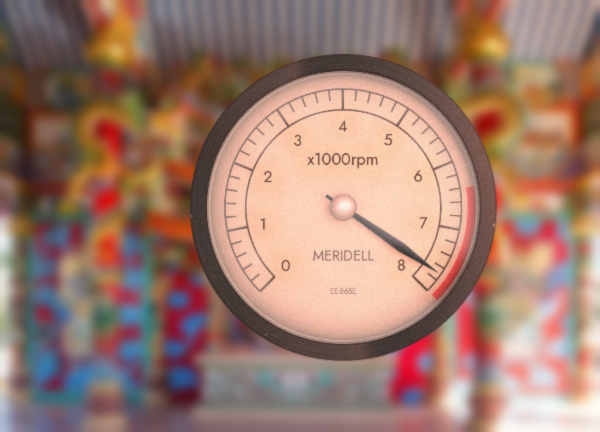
7700rpm
